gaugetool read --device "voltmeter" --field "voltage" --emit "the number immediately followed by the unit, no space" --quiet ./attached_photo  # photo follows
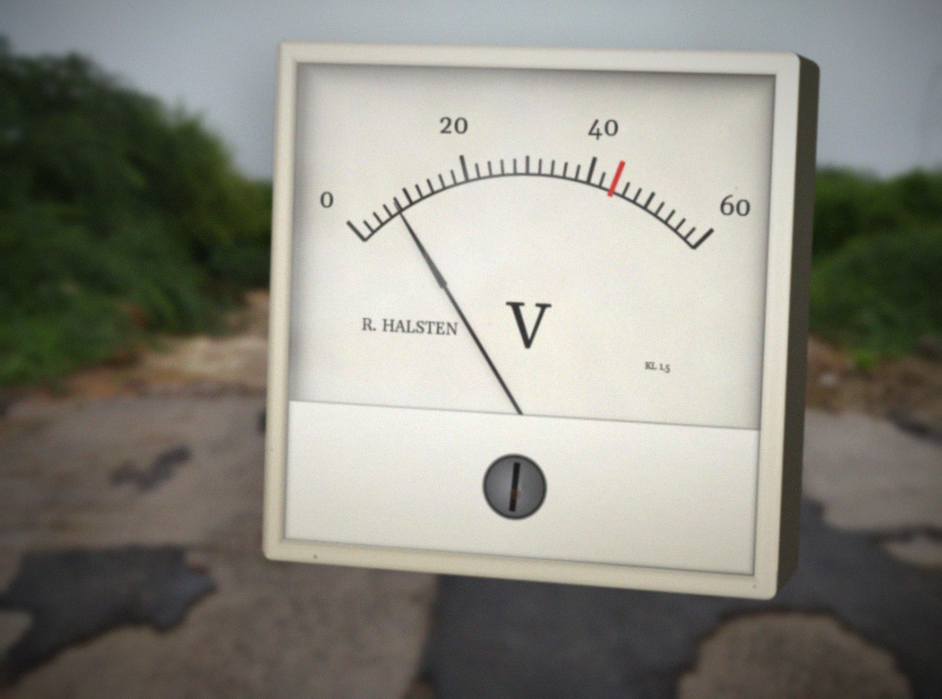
8V
